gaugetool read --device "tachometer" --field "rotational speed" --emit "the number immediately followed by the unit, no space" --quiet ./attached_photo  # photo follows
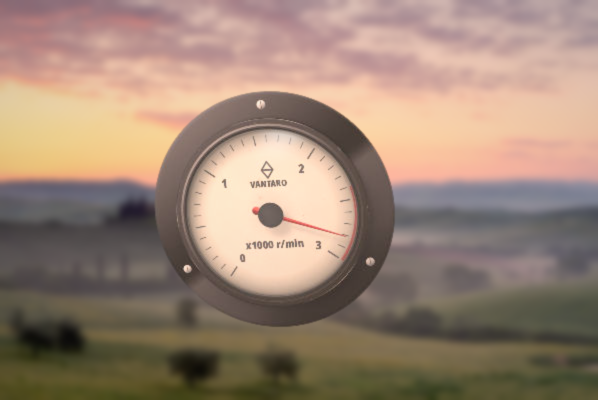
2800rpm
